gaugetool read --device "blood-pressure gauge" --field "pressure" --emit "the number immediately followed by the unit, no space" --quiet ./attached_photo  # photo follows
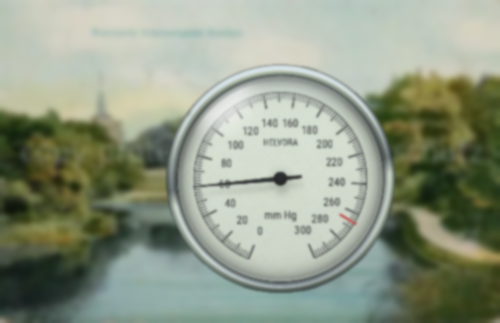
60mmHg
